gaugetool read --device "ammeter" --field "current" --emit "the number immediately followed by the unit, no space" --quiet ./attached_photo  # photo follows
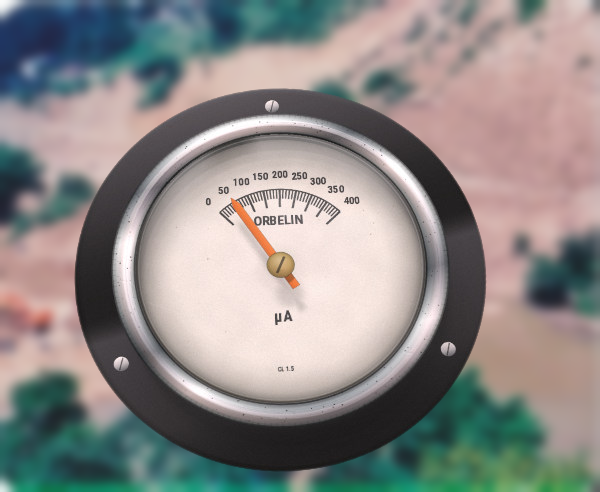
50µA
